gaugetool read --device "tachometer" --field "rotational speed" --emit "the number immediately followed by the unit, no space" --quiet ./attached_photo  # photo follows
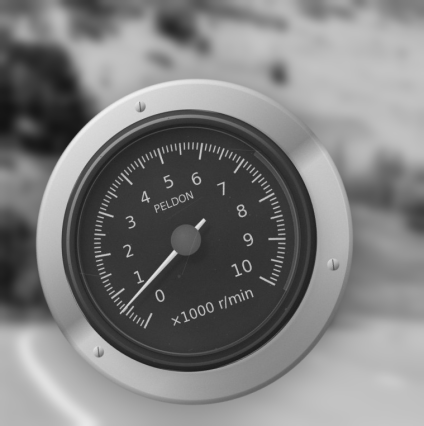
600rpm
